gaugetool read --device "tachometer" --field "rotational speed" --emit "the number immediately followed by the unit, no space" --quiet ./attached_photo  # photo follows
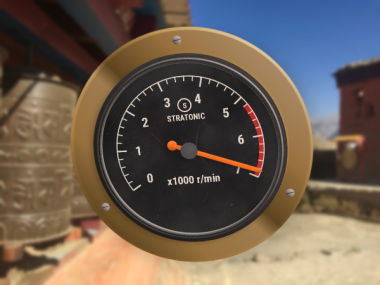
6800rpm
